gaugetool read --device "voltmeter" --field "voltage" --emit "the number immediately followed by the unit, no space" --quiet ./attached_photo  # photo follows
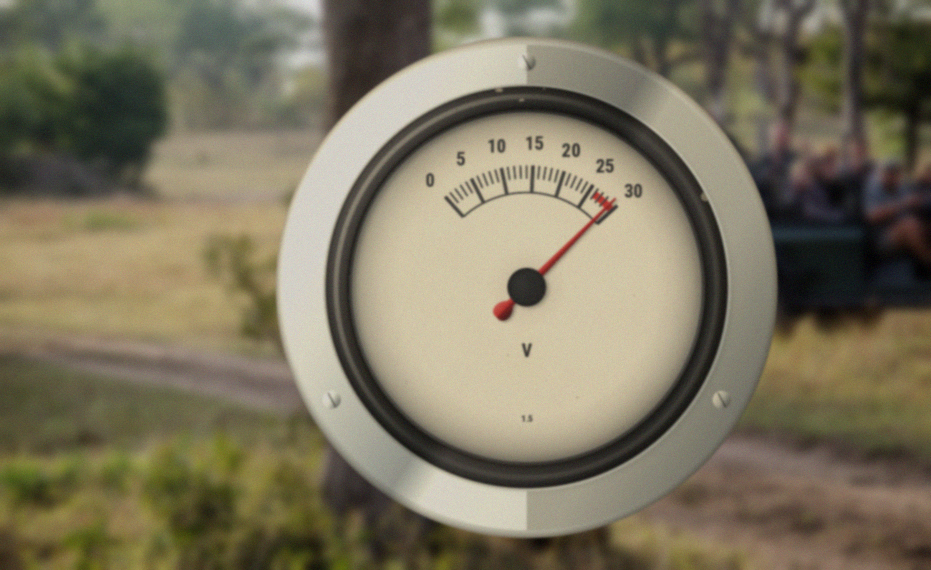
29V
